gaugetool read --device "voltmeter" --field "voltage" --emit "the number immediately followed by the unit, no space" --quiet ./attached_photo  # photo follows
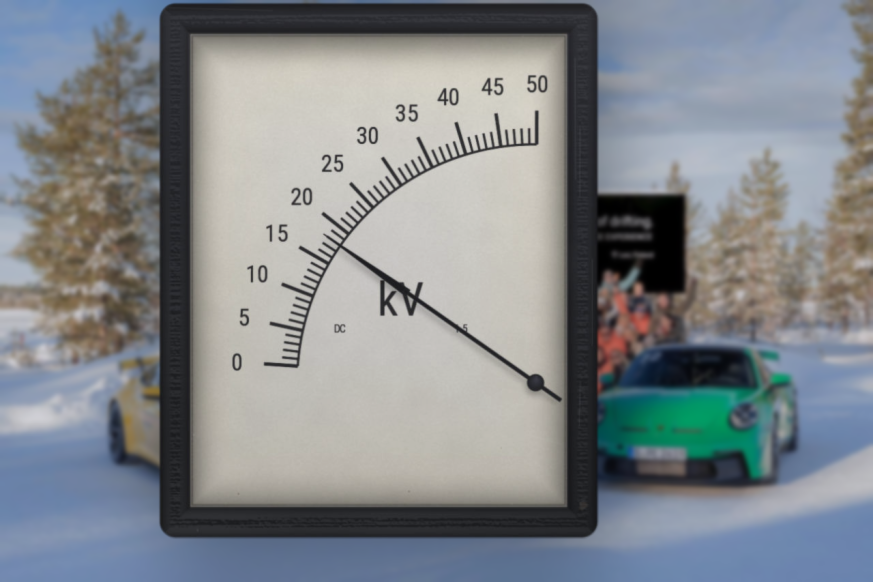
18kV
